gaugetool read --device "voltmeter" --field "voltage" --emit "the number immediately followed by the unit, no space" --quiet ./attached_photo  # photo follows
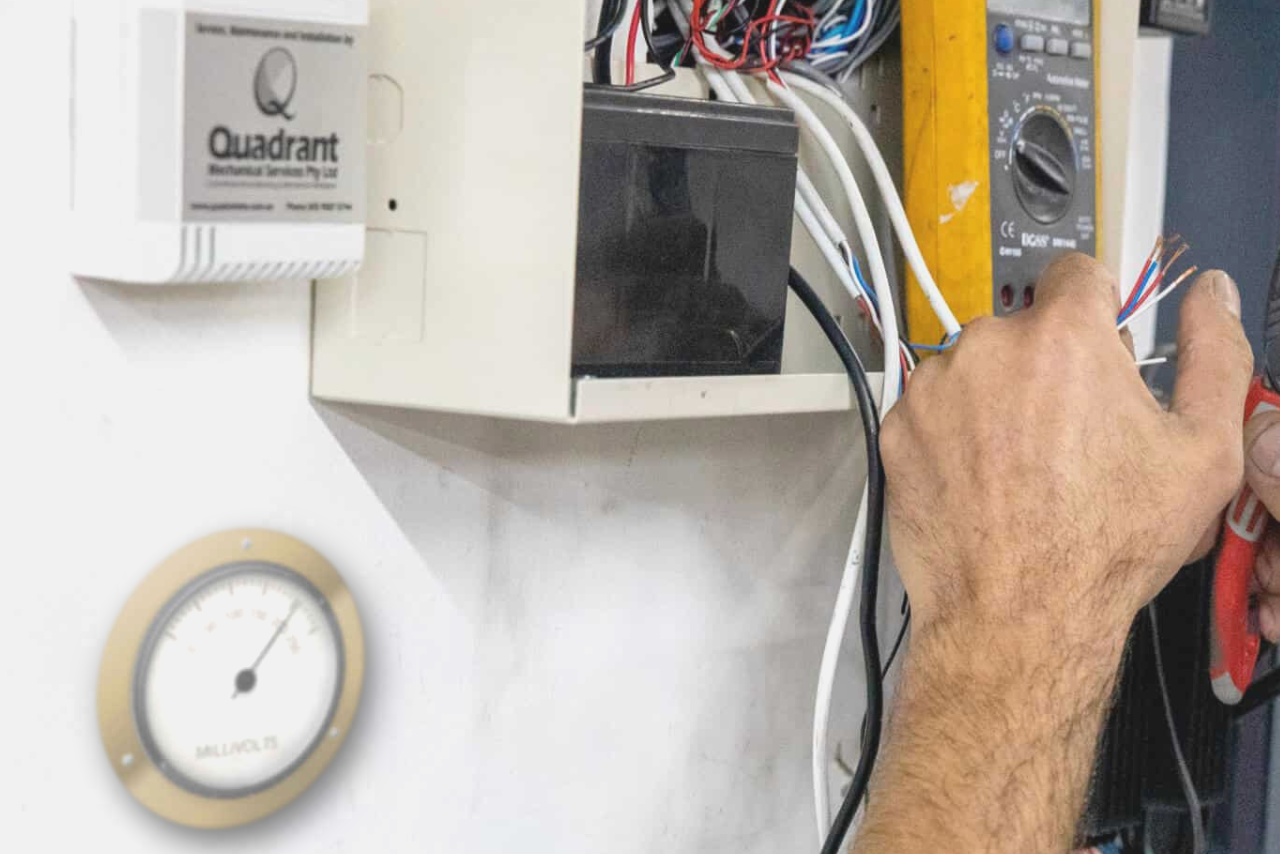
200mV
